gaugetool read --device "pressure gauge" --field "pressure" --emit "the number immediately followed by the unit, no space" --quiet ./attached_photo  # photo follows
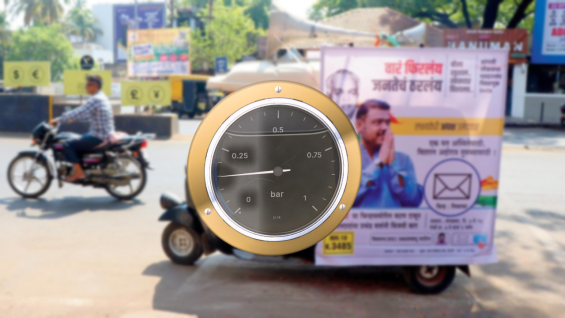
0.15bar
